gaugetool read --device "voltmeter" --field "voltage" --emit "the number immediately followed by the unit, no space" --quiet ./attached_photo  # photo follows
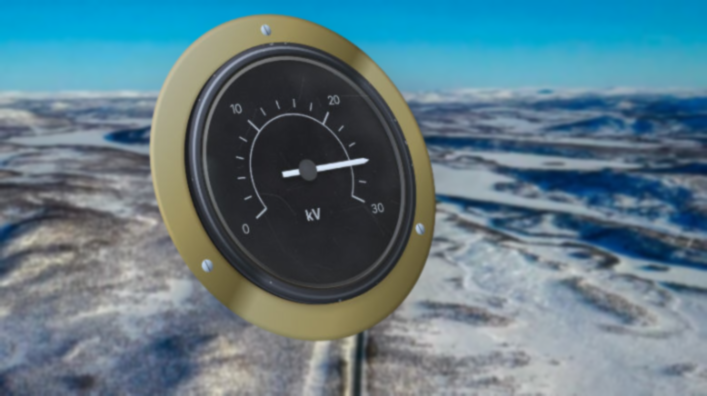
26kV
